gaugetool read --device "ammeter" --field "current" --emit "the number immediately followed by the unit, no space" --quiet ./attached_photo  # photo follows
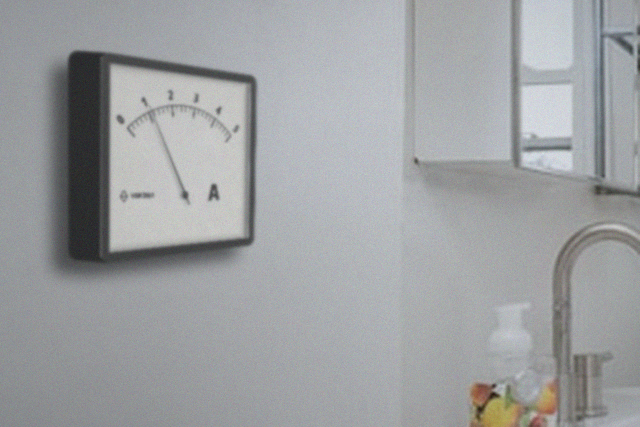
1A
